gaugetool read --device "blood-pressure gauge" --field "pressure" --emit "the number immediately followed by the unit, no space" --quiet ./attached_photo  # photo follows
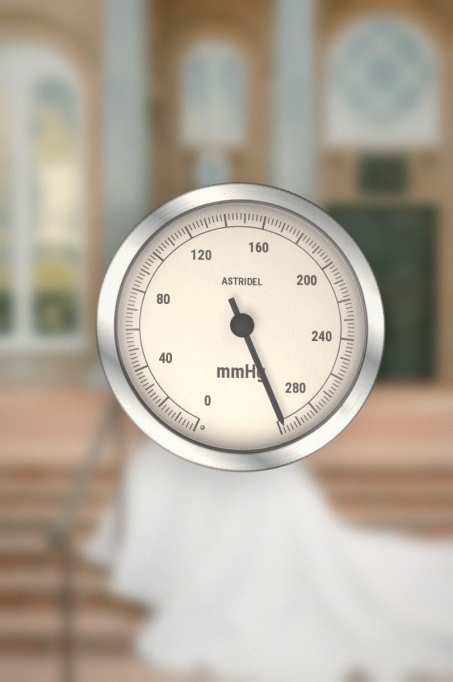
298mmHg
